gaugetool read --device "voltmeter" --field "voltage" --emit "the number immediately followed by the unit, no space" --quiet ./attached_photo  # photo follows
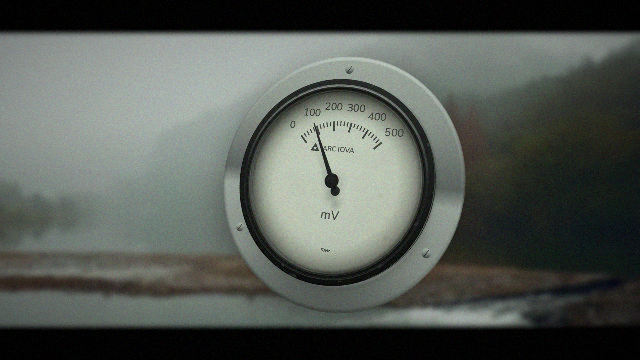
100mV
